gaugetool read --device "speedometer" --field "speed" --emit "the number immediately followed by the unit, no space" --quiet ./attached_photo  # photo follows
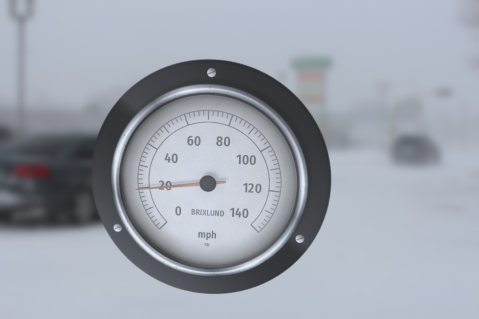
20mph
